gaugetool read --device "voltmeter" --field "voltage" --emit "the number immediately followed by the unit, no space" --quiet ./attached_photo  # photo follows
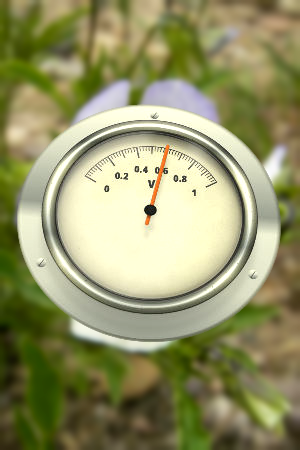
0.6V
